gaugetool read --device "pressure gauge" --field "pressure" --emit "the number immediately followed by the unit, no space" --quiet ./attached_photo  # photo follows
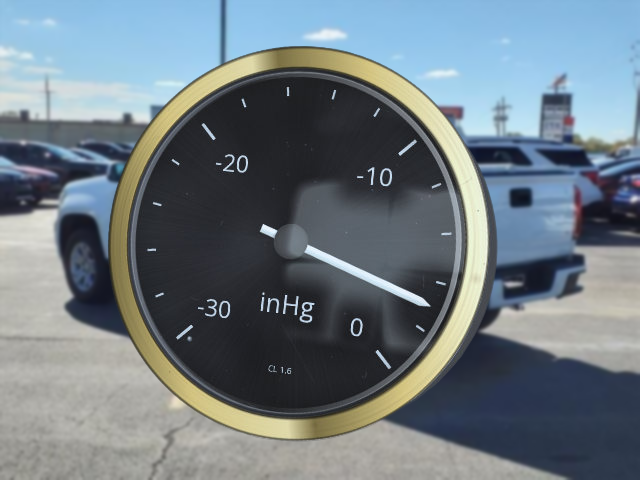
-3inHg
